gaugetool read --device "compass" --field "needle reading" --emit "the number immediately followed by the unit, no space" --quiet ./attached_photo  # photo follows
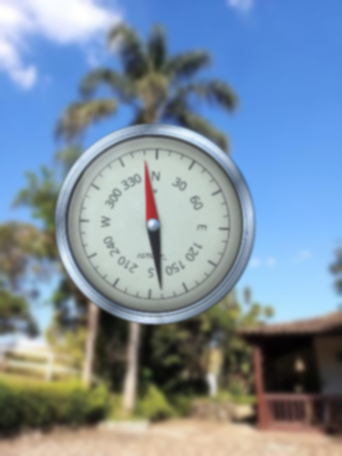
350°
